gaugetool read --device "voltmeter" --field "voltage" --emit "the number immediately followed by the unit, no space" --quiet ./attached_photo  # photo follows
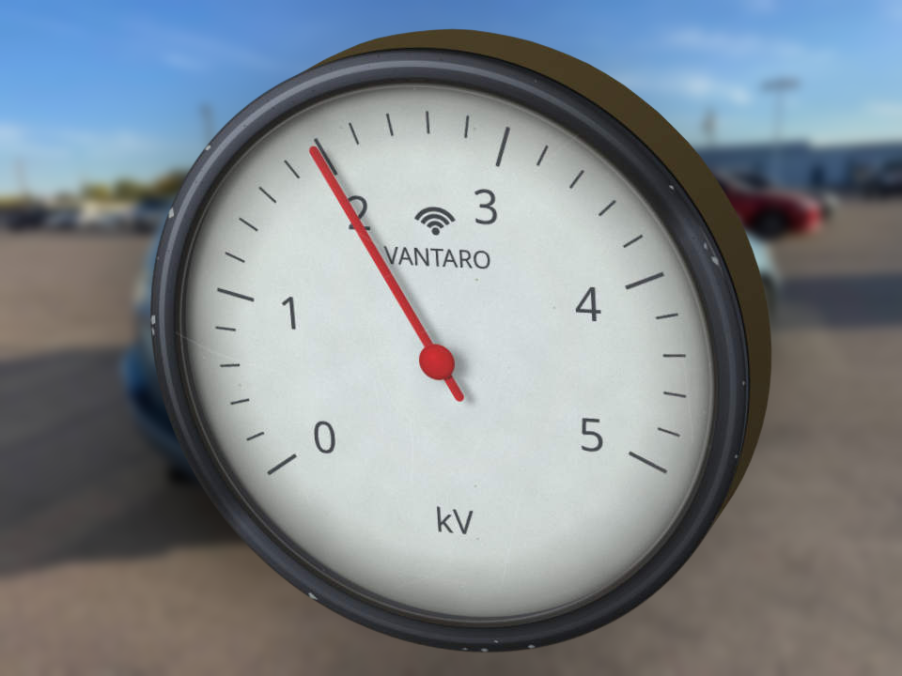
2kV
